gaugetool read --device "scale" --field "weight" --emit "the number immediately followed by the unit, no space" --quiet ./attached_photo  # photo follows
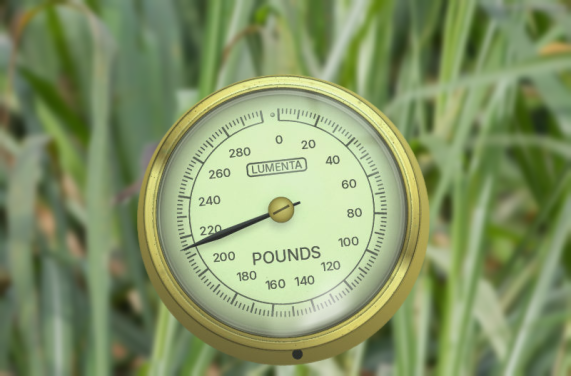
214lb
